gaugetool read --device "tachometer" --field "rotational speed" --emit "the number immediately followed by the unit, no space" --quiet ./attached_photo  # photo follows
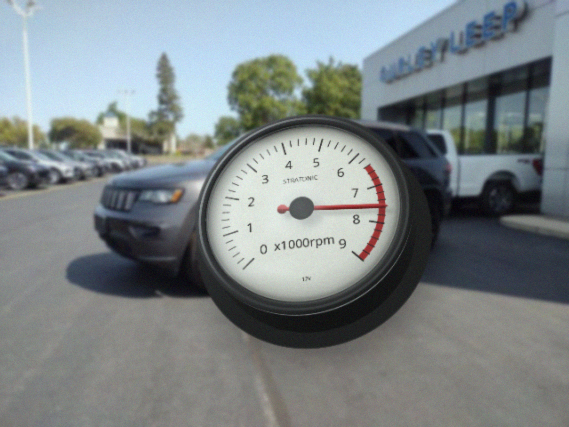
7600rpm
